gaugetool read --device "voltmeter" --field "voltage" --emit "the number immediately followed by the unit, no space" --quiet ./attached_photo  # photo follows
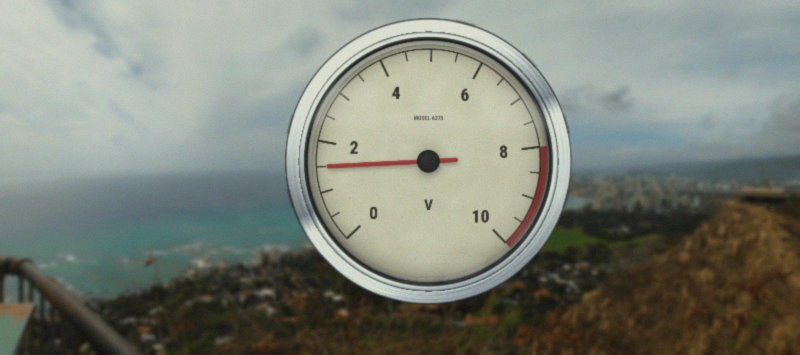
1.5V
